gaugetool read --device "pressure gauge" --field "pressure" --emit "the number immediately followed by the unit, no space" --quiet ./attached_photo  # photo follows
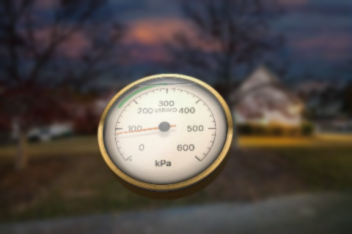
80kPa
